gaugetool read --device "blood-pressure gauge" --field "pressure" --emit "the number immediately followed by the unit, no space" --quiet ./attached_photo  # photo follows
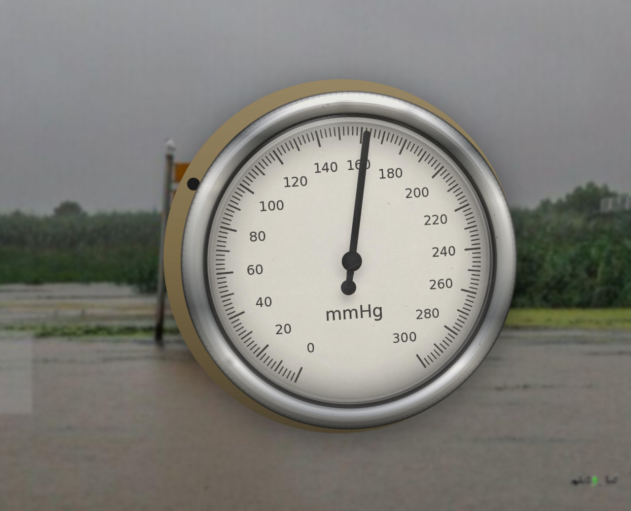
162mmHg
